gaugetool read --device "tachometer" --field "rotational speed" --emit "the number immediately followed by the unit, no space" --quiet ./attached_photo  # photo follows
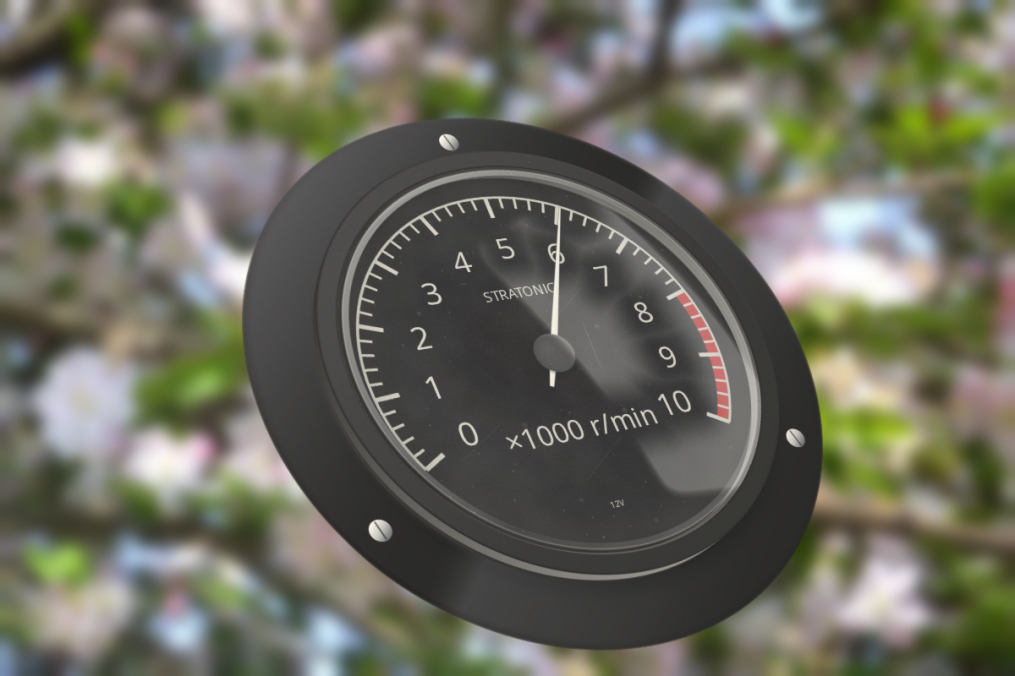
6000rpm
